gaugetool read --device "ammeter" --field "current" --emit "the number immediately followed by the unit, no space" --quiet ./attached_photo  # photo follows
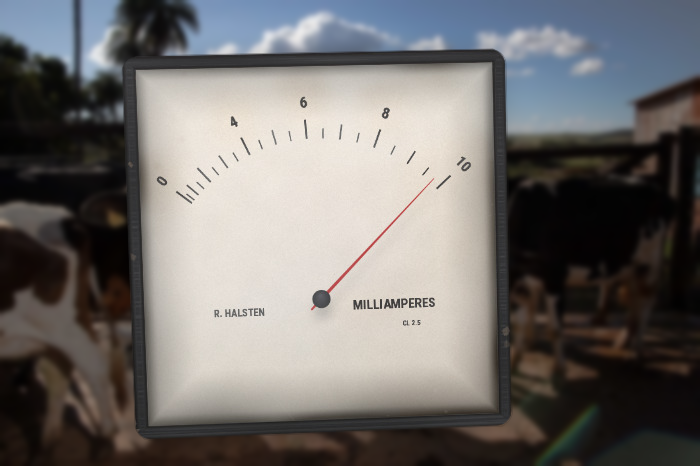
9.75mA
